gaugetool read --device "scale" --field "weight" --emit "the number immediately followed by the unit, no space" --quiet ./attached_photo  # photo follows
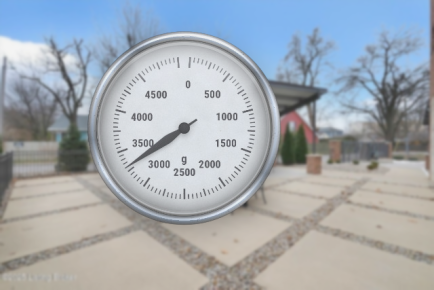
3300g
